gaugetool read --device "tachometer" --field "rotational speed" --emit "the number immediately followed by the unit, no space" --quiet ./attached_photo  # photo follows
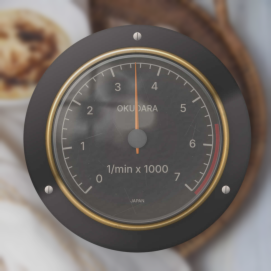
3500rpm
